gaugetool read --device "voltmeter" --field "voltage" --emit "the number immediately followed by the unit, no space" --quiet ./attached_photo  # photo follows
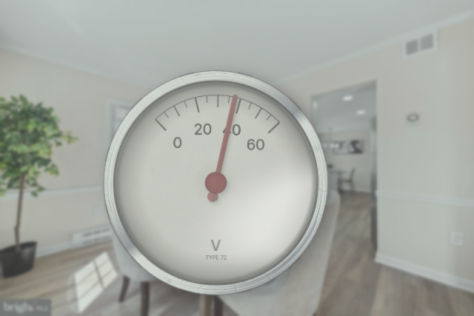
37.5V
